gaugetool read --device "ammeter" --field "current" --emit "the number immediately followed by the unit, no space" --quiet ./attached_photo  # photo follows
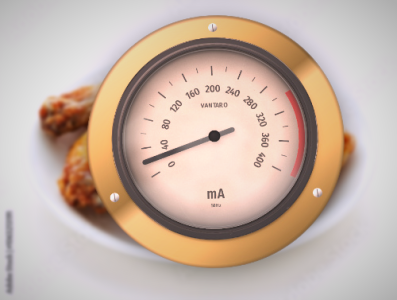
20mA
